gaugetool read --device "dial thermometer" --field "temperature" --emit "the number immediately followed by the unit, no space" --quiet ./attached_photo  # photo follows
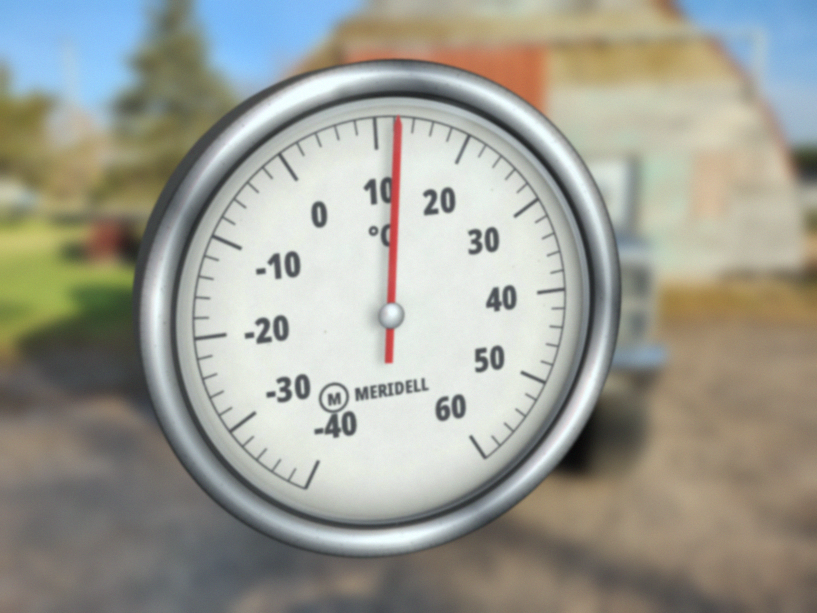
12°C
